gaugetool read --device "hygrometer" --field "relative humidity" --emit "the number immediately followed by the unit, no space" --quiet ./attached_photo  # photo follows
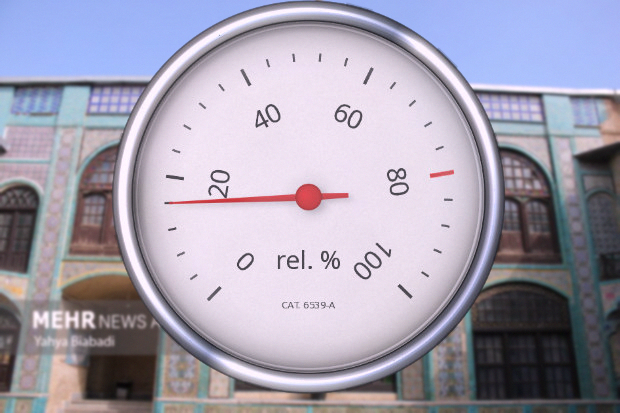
16%
